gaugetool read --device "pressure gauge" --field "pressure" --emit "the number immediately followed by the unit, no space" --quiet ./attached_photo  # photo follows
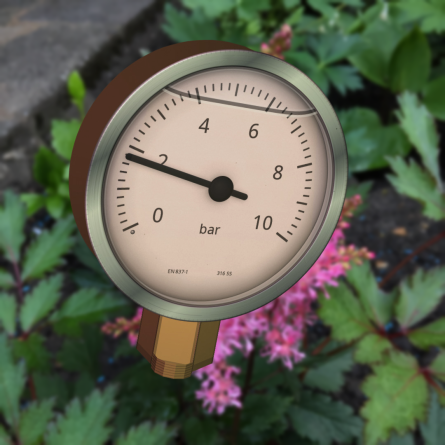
1.8bar
